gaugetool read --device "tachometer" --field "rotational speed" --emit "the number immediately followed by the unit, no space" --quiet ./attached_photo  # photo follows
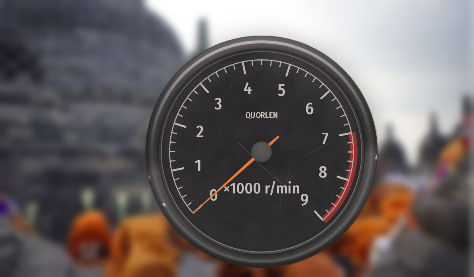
0rpm
